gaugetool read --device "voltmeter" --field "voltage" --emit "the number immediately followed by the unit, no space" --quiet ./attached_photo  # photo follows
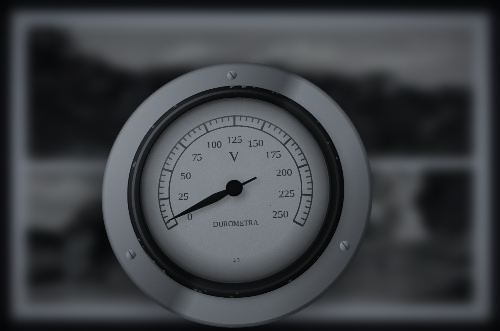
5V
